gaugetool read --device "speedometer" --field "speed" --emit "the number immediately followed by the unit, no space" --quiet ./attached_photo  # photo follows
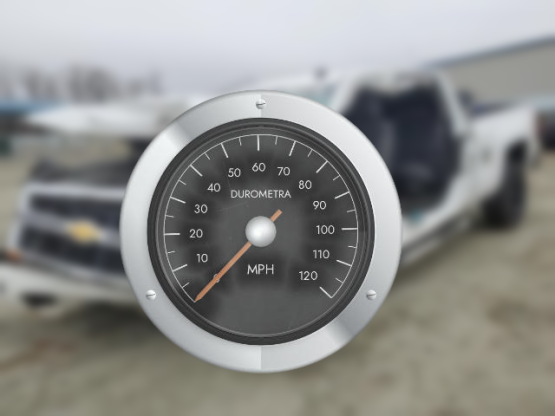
0mph
